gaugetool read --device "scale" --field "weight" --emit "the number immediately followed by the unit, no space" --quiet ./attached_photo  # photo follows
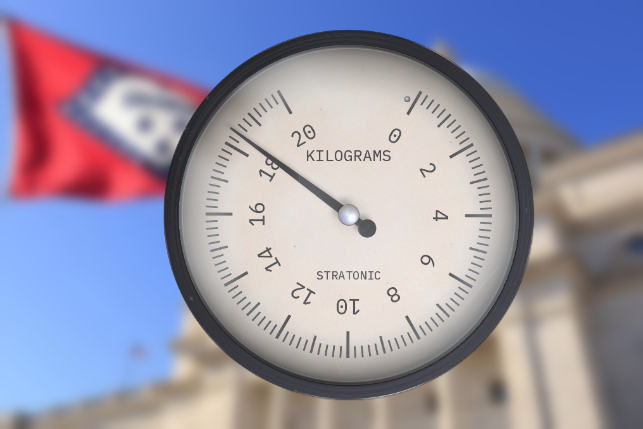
18.4kg
